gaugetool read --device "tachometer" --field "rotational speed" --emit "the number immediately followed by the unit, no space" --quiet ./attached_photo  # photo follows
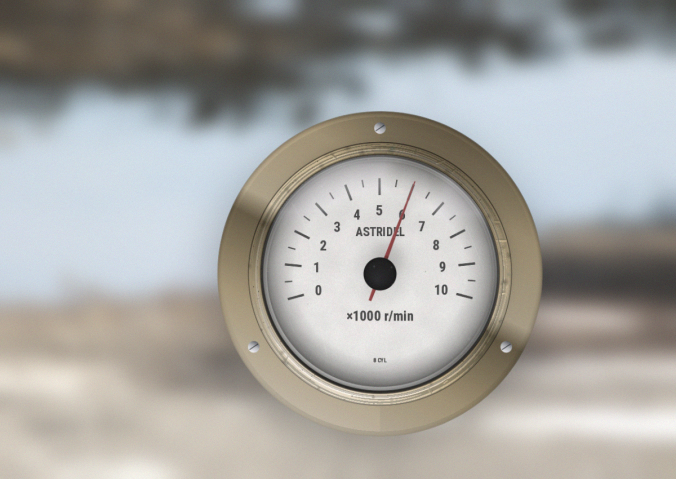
6000rpm
